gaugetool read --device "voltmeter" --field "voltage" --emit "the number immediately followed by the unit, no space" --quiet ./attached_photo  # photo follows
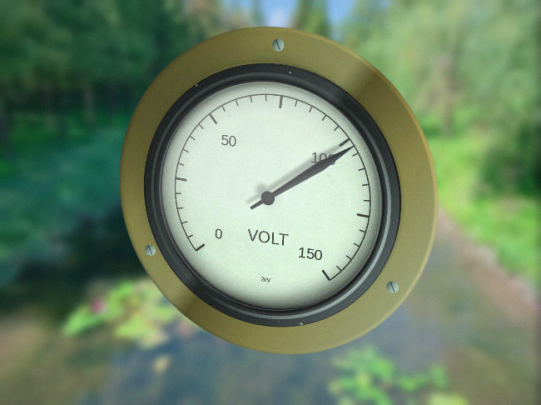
102.5V
